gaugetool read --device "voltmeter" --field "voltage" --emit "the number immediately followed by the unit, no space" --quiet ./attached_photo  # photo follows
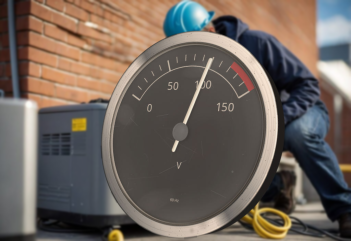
100V
